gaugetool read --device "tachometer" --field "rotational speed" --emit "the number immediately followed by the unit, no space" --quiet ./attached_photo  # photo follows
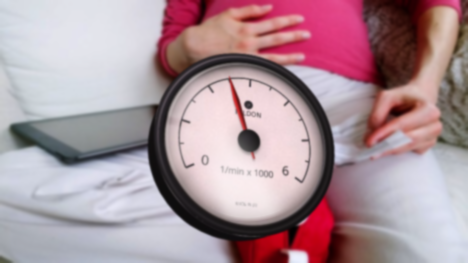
2500rpm
